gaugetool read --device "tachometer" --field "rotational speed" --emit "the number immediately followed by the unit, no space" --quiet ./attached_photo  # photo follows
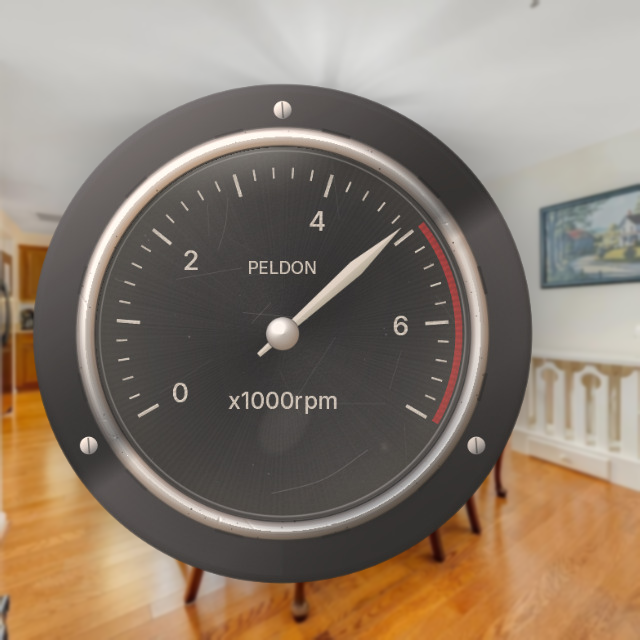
4900rpm
